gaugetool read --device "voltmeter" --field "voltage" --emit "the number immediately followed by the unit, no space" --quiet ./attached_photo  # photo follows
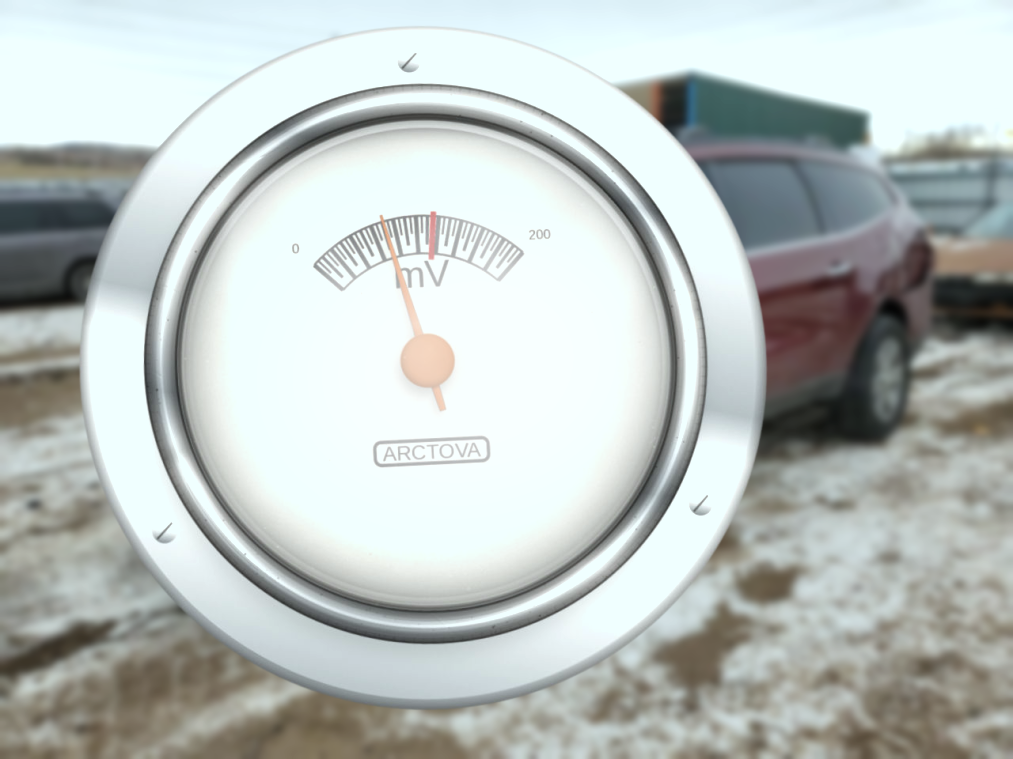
70mV
